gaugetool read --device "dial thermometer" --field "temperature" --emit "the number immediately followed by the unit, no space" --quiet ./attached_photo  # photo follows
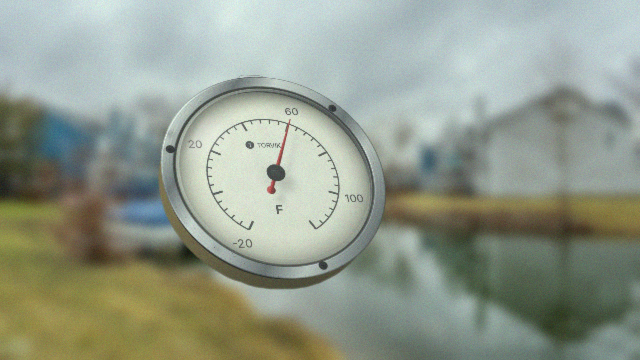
60°F
